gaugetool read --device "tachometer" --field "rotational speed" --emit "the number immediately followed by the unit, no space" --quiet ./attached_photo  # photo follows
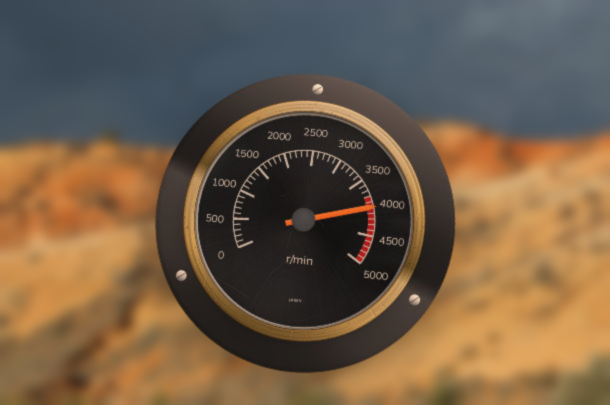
4000rpm
